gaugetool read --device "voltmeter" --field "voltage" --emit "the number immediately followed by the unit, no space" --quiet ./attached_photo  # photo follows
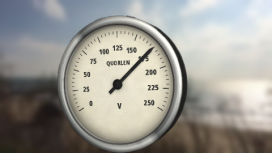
175V
